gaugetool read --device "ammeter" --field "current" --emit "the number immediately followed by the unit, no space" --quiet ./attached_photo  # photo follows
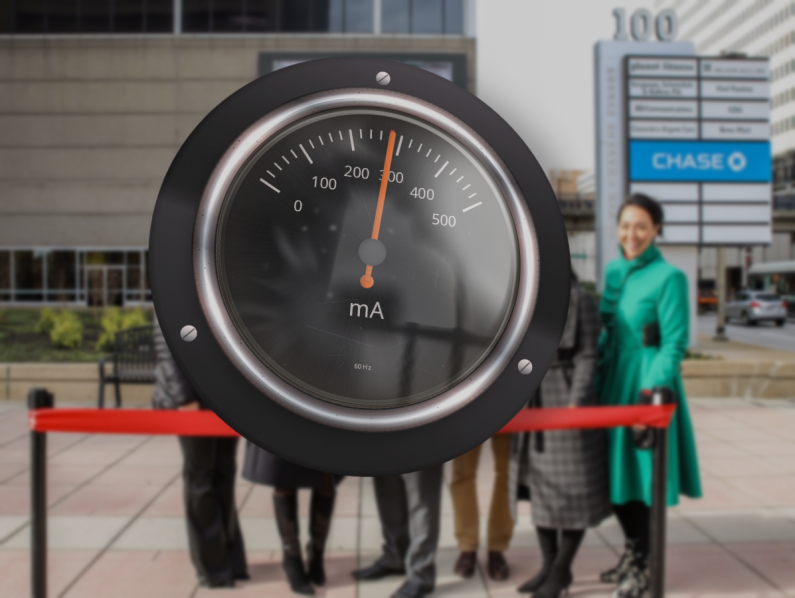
280mA
